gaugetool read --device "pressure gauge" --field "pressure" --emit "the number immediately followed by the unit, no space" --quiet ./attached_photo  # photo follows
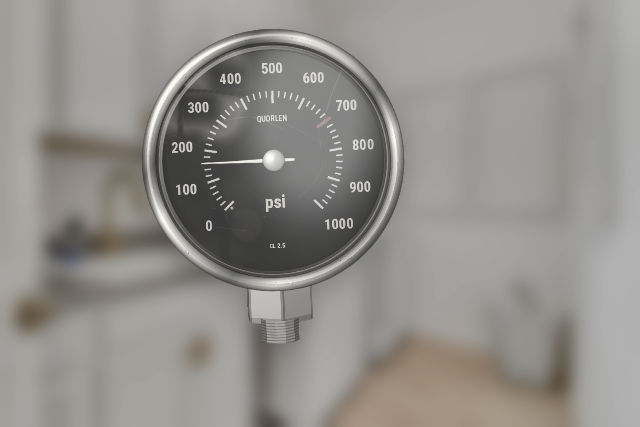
160psi
